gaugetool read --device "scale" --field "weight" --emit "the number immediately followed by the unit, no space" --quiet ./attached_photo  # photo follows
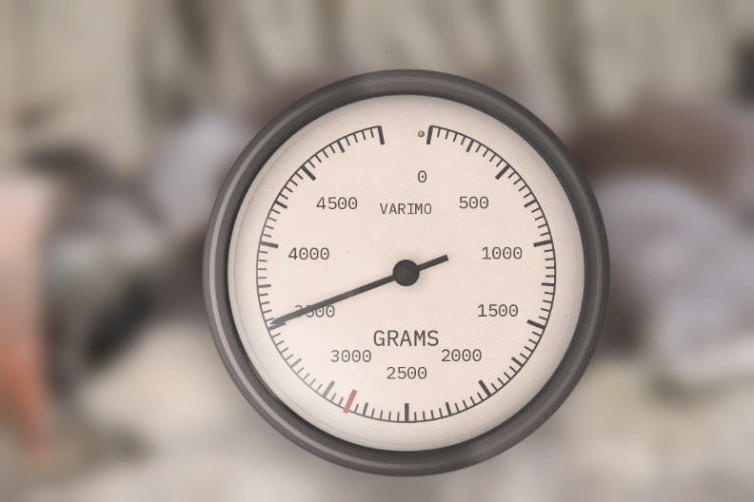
3525g
